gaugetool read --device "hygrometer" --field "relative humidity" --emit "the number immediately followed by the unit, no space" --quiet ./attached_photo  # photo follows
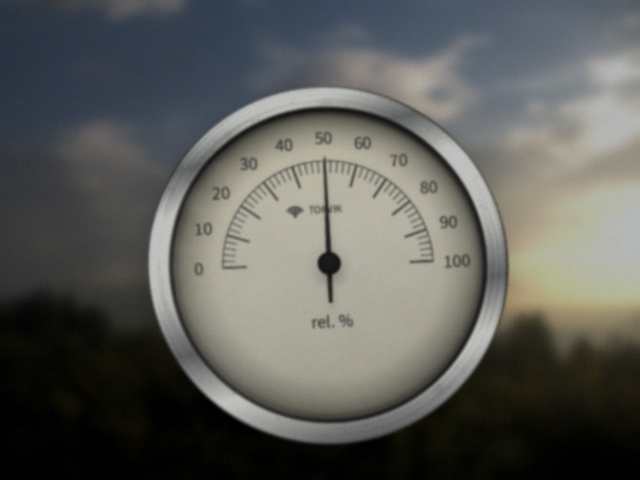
50%
